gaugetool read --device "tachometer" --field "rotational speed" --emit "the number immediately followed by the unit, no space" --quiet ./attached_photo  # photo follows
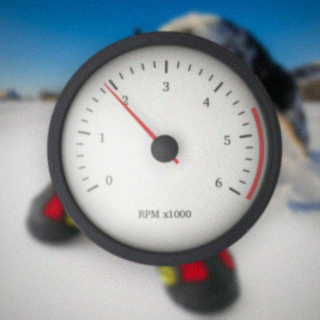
1900rpm
